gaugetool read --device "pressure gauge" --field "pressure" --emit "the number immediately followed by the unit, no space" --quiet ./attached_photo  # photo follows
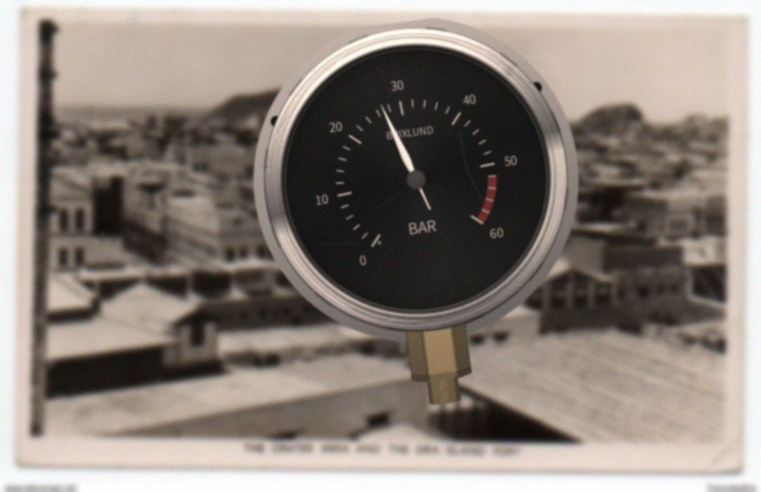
27bar
